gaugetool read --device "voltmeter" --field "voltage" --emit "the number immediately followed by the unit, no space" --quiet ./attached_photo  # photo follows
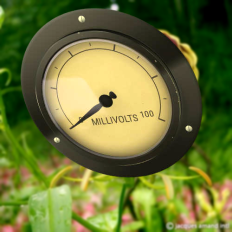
0mV
